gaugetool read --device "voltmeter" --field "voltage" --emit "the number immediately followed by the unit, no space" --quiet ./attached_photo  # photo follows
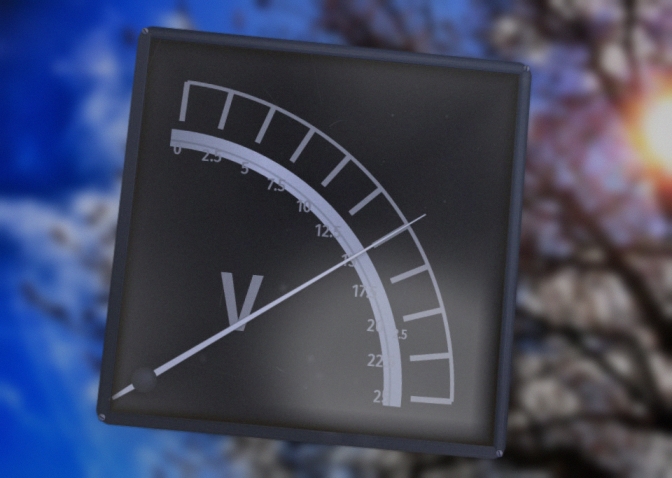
15V
